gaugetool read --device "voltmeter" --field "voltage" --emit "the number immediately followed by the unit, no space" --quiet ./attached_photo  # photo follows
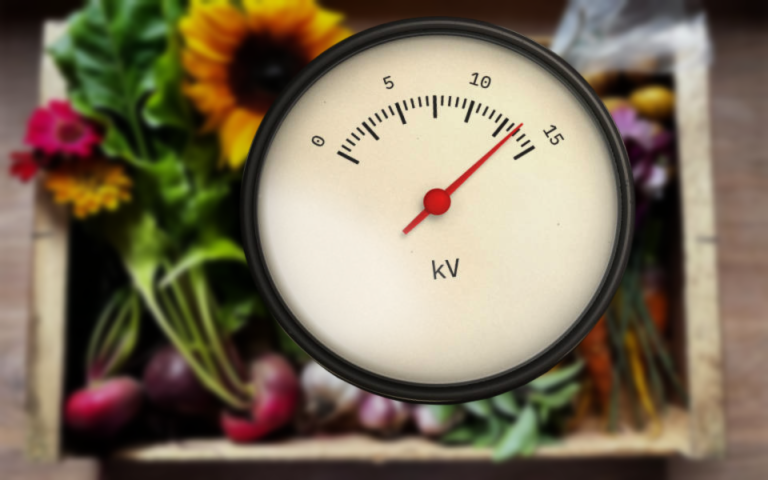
13.5kV
